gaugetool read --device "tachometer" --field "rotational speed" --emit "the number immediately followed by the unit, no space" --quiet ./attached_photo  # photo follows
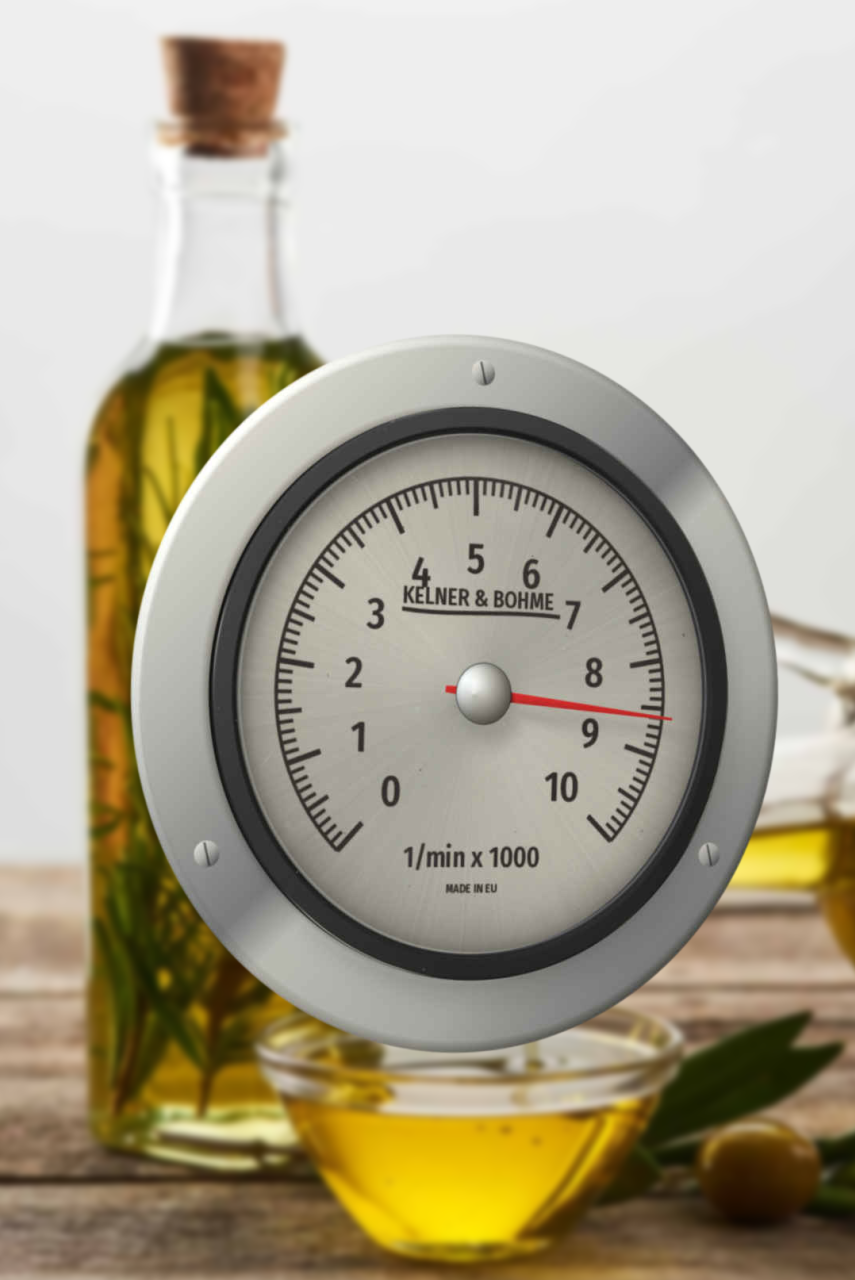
8600rpm
